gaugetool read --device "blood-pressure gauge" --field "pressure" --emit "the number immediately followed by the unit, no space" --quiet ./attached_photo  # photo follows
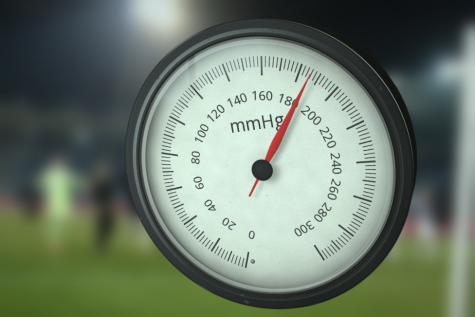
186mmHg
